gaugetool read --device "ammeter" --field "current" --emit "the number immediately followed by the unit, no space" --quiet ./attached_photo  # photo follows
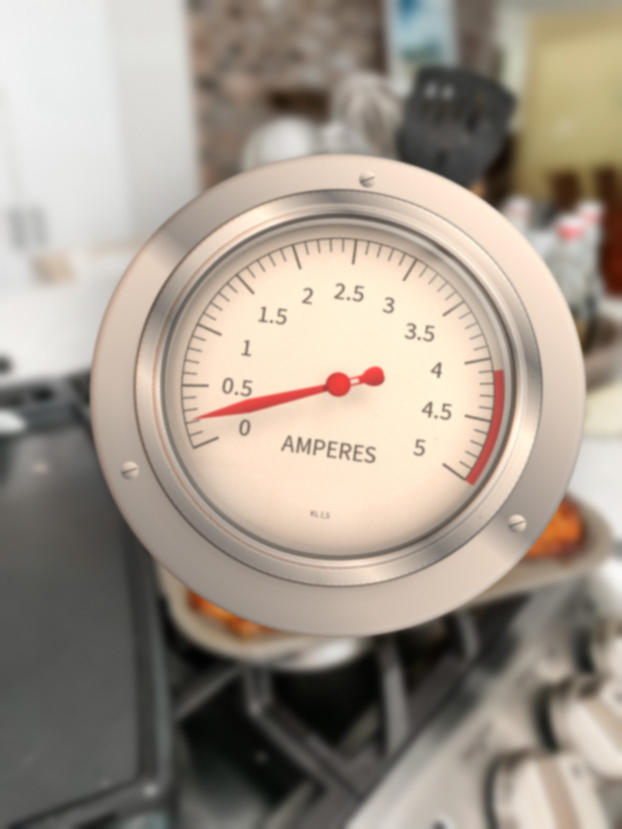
0.2A
